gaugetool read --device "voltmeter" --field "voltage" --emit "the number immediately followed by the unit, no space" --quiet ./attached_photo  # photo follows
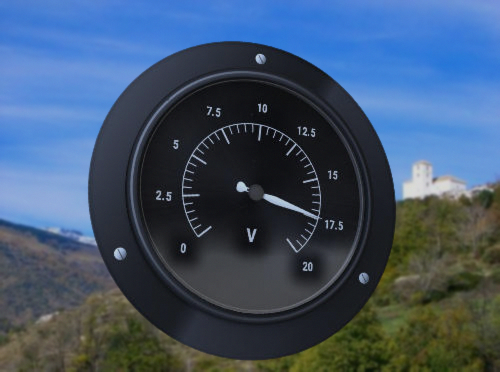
17.5V
